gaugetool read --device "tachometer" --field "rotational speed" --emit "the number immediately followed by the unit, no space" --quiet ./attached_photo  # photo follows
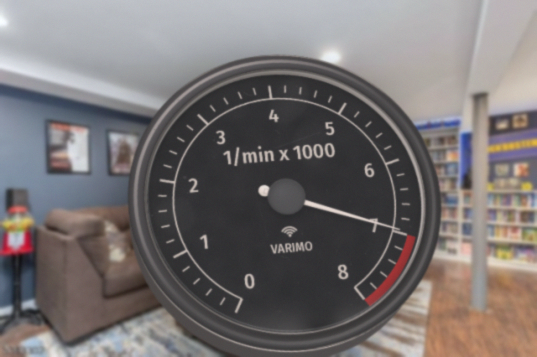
7000rpm
